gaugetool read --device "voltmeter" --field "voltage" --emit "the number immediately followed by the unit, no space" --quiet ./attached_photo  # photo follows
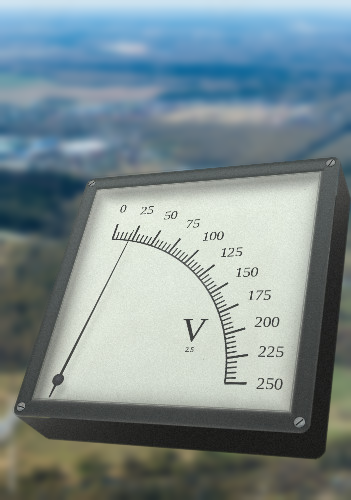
25V
